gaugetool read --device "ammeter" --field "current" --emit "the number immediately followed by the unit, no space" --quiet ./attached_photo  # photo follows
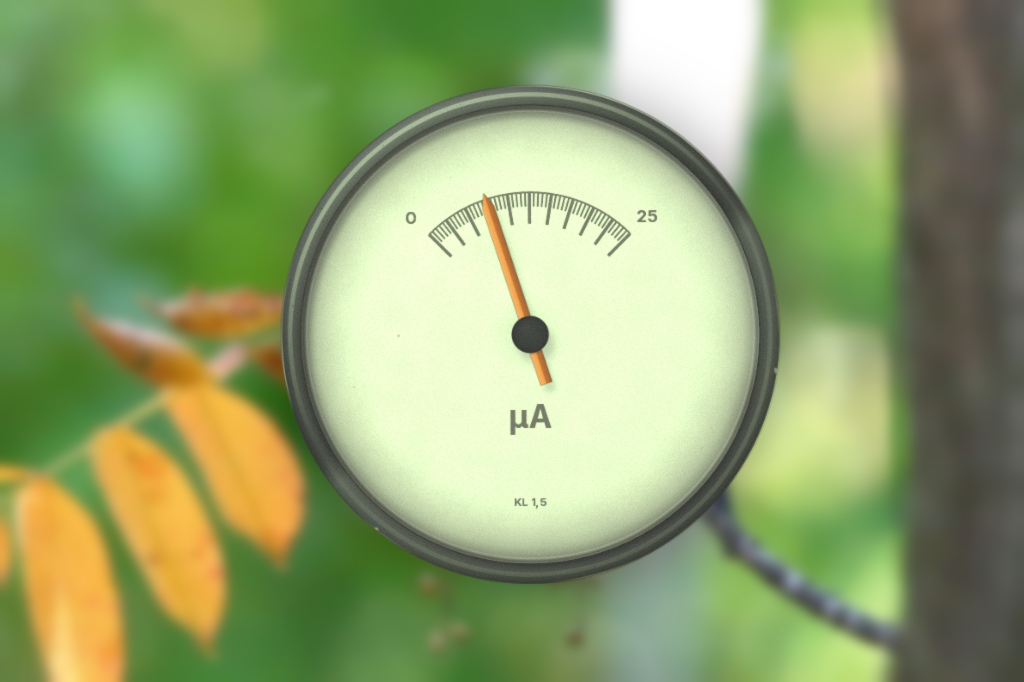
7.5µA
